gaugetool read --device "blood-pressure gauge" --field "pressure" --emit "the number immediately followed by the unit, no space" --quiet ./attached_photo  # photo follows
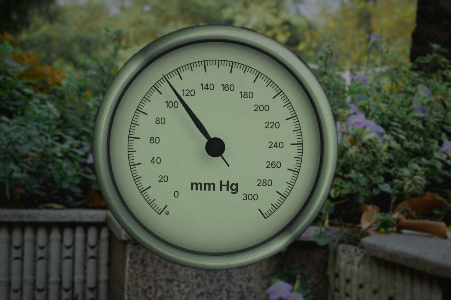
110mmHg
